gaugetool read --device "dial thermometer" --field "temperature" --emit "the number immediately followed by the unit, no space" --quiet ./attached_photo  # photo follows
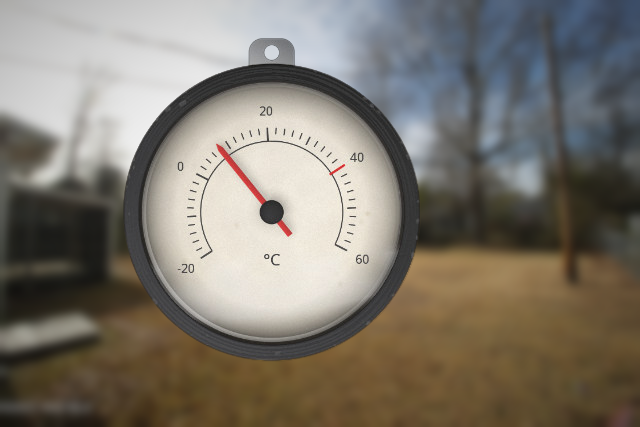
8°C
